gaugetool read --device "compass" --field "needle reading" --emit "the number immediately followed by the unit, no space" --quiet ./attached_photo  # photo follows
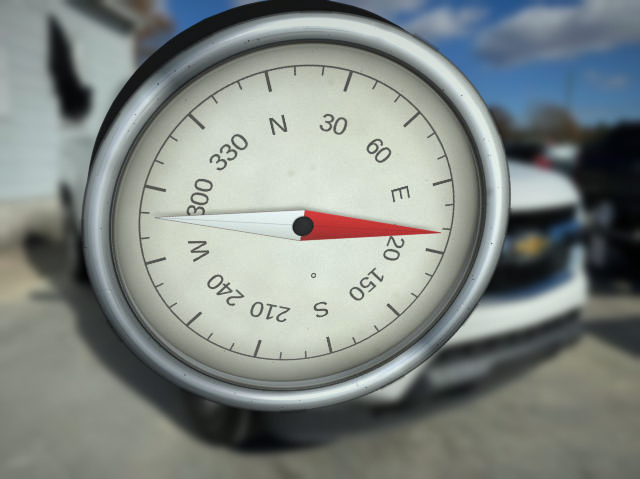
110°
